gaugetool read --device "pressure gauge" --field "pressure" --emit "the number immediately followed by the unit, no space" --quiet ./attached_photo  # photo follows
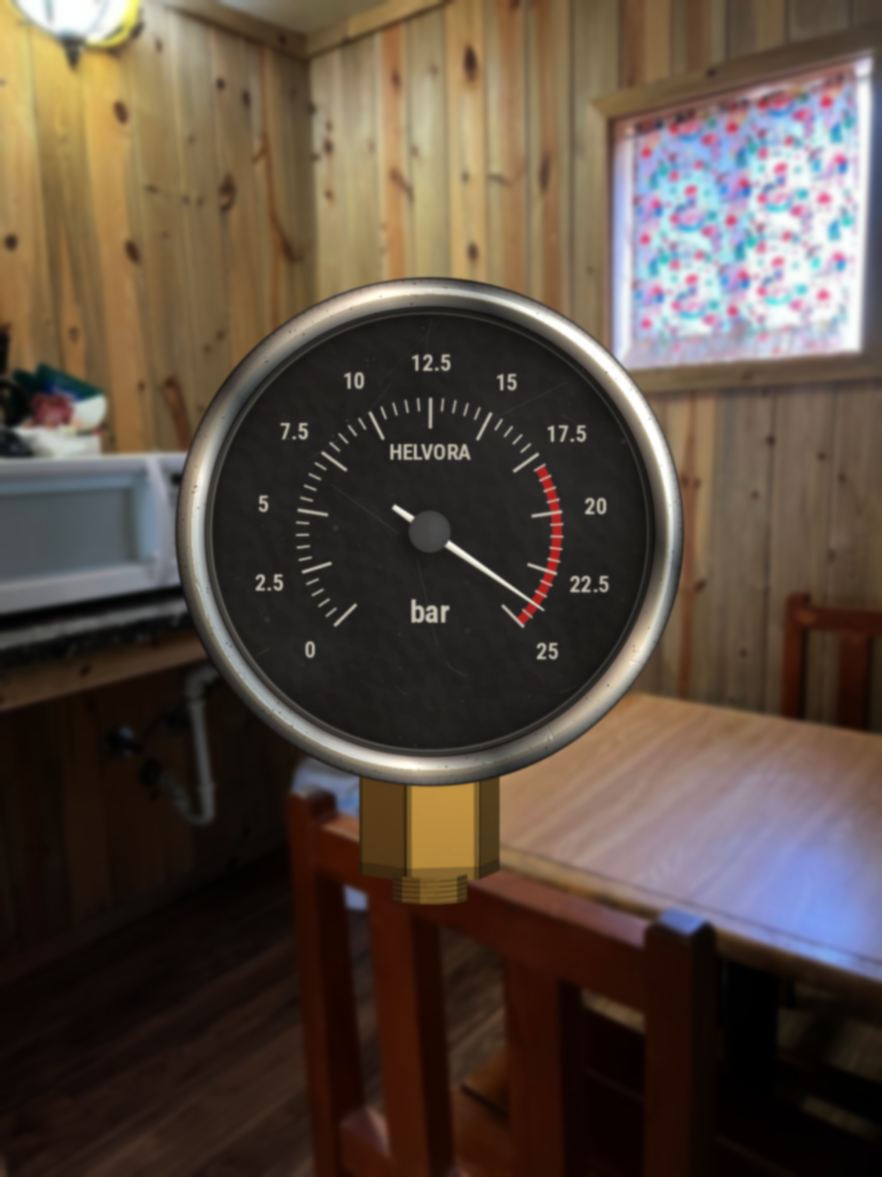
24bar
